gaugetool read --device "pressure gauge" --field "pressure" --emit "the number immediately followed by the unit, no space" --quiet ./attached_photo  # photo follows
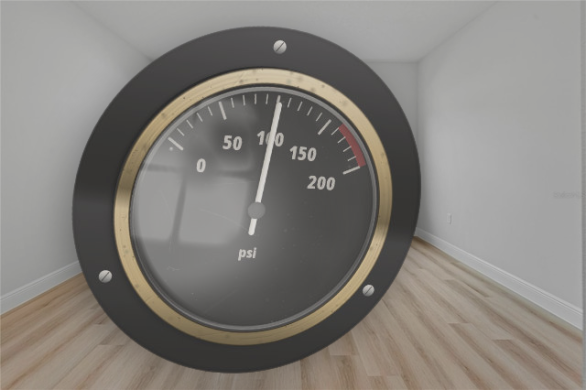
100psi
